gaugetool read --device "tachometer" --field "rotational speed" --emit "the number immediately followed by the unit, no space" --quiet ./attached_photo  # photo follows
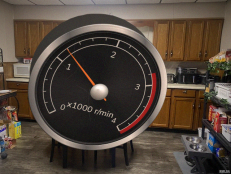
1200rpm
